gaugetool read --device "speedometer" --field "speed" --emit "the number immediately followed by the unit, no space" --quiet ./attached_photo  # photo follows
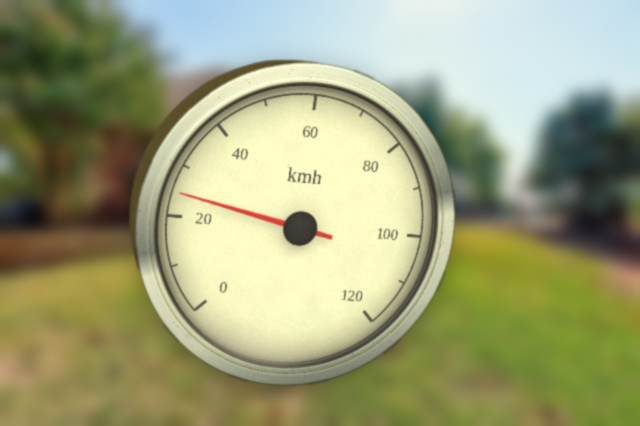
25km/h
